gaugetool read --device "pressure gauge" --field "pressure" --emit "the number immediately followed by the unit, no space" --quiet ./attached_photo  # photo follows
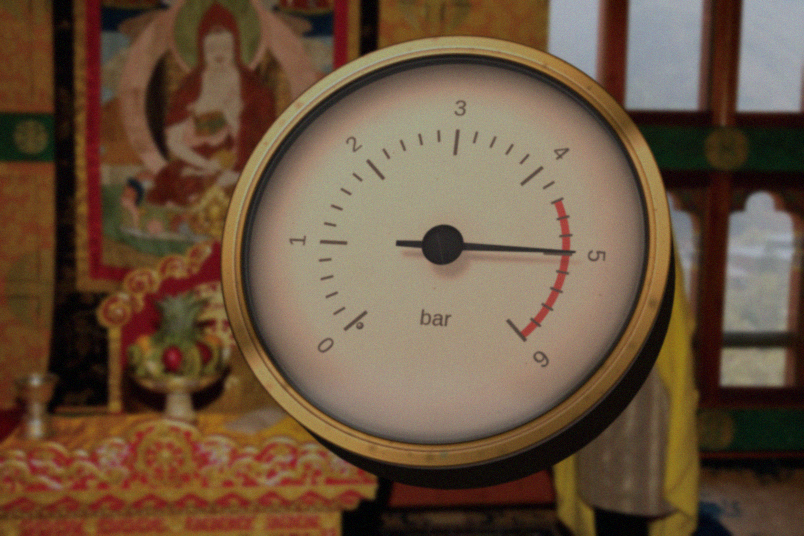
5bar
